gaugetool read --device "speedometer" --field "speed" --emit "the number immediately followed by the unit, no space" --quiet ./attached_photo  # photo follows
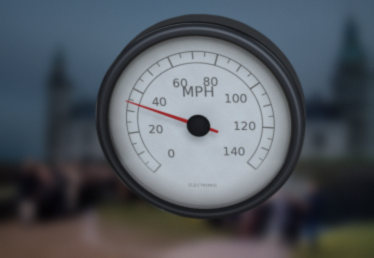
35mph
